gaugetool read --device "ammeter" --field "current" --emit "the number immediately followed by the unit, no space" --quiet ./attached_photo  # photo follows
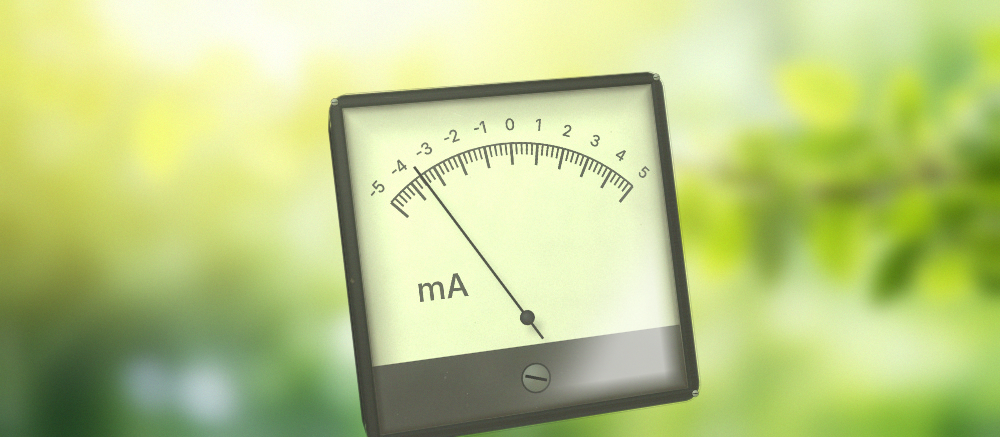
-3.6mA
